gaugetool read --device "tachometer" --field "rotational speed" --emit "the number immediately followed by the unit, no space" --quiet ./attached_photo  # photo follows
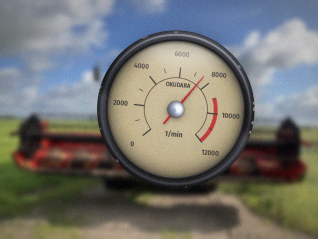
7500rpm
